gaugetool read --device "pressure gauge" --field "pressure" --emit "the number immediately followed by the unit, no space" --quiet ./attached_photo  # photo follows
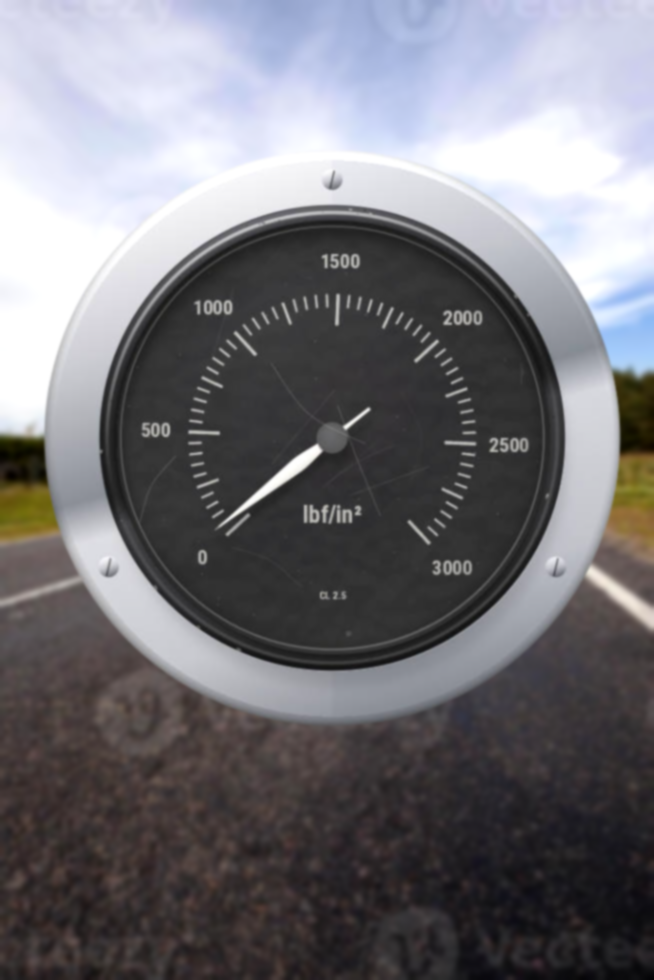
50psi
